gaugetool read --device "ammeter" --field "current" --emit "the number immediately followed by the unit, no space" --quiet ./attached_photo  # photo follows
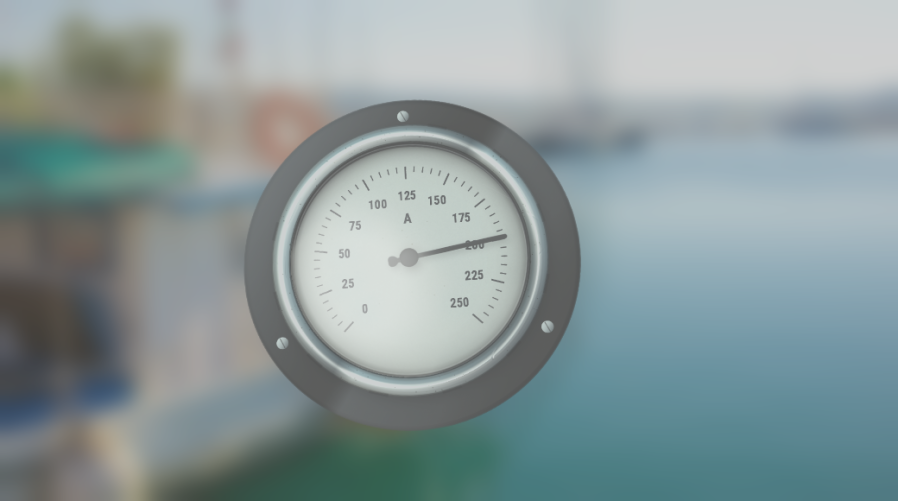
200A
